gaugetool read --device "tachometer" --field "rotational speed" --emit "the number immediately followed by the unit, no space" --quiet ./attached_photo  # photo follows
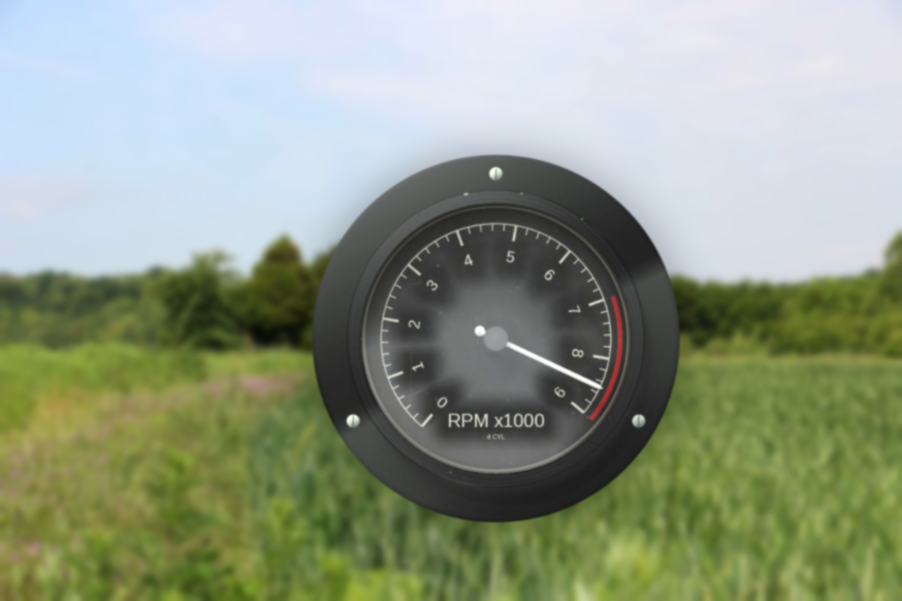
8500rpm
